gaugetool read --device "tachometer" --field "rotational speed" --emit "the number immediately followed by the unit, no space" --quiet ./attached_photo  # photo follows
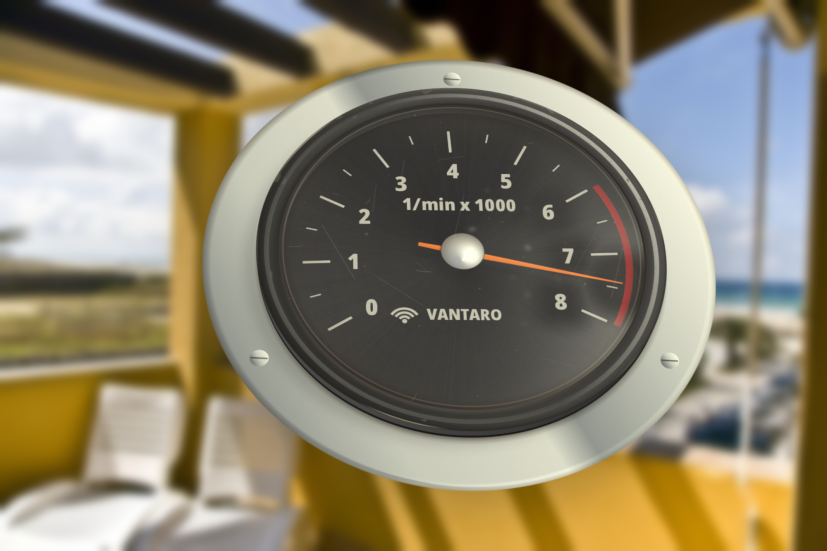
7500rpm
